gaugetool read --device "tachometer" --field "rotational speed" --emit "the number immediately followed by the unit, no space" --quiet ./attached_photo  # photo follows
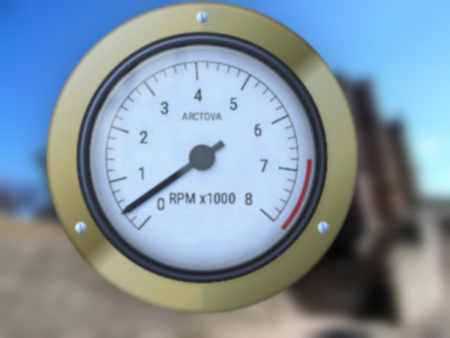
400rpm
